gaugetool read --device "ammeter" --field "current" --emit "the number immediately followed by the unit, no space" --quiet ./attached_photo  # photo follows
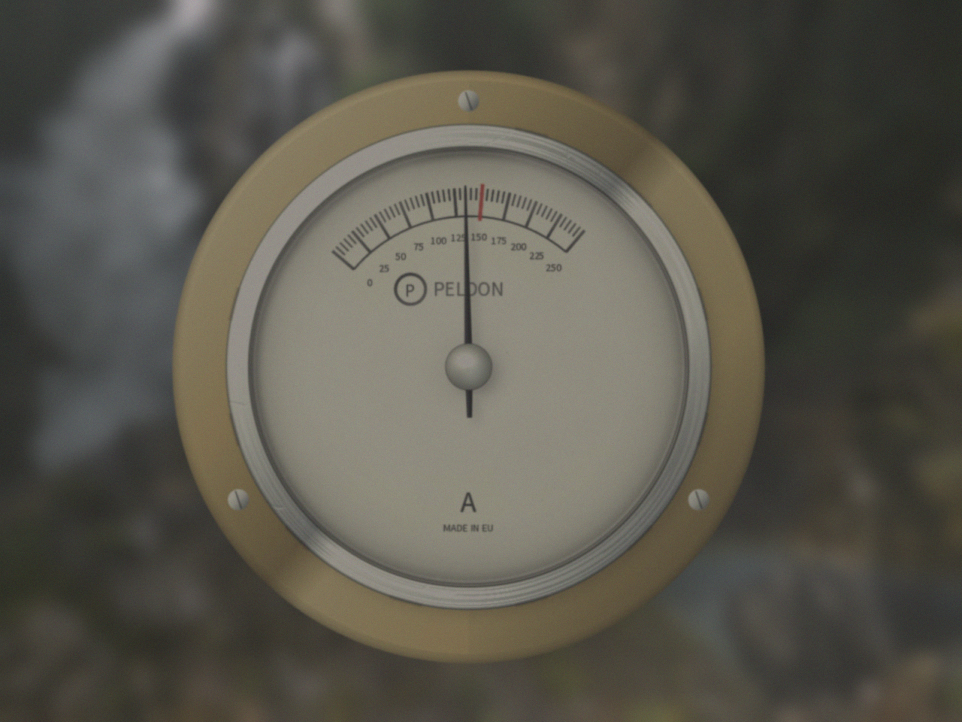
135A
